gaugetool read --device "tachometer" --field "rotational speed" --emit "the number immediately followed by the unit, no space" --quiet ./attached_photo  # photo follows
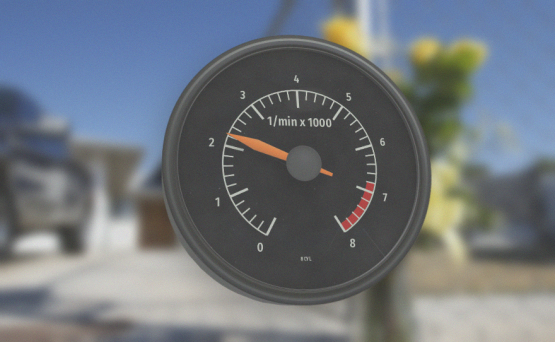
2200rpm
